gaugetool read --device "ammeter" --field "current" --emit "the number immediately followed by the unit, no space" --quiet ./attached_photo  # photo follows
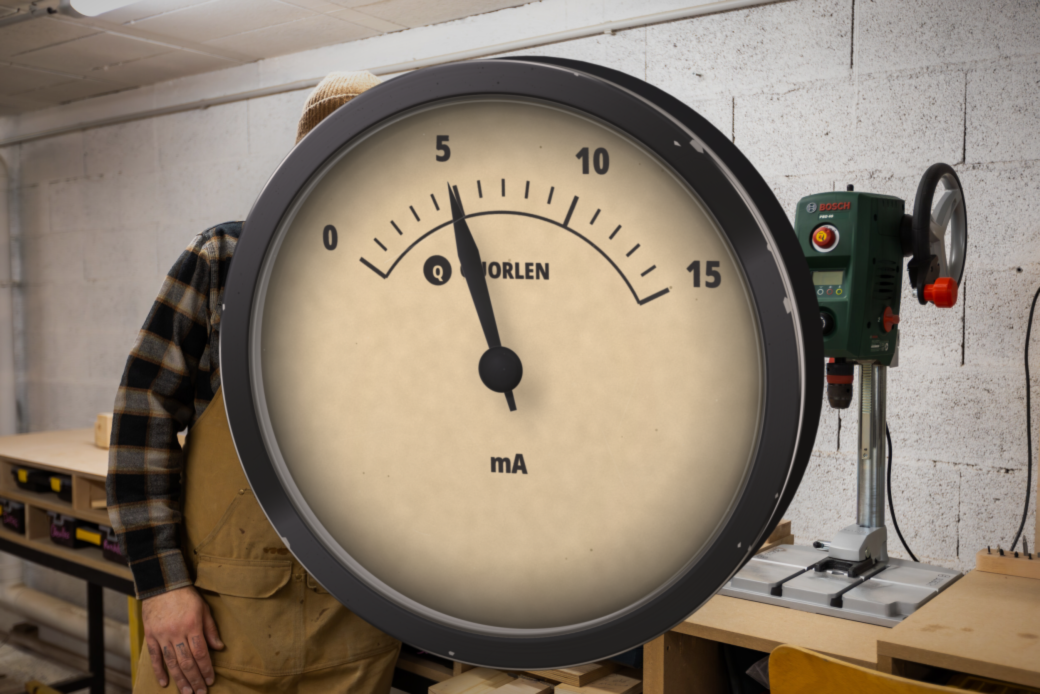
5mA
